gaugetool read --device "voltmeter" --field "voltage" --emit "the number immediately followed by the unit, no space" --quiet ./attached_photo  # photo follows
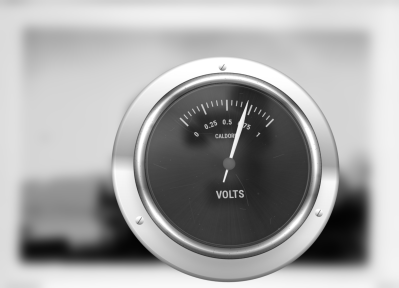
0.7V
